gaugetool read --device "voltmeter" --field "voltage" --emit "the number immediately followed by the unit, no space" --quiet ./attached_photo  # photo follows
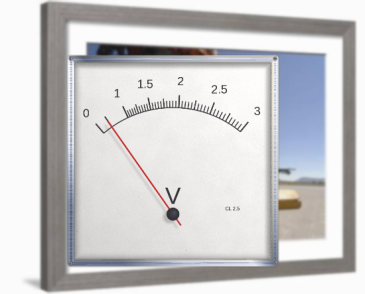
0.5V
